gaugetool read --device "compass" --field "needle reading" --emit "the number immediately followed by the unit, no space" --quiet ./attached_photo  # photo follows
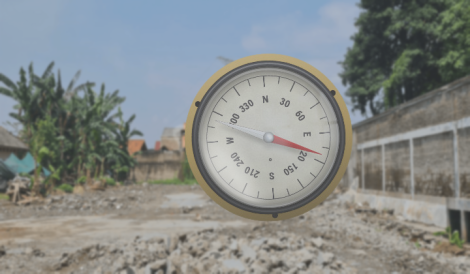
112.5°
